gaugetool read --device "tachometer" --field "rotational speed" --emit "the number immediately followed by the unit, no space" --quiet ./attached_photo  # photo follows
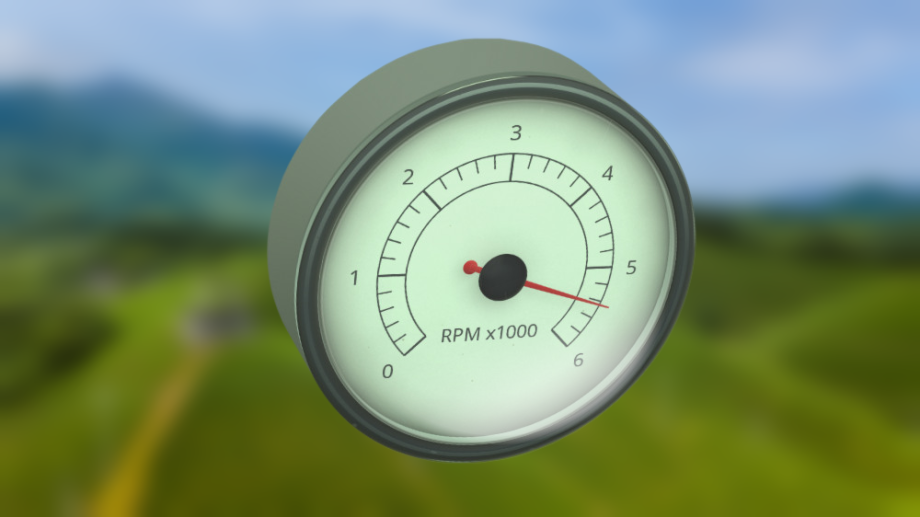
5400rpm
